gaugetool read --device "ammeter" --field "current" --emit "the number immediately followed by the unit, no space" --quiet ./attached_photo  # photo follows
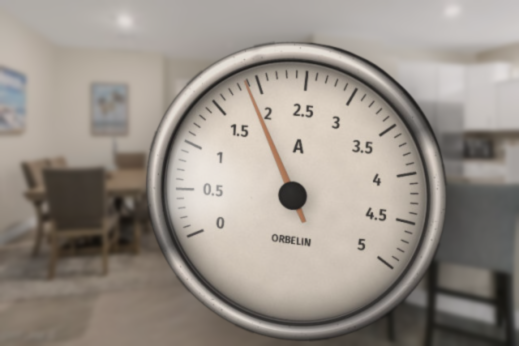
1.9A
